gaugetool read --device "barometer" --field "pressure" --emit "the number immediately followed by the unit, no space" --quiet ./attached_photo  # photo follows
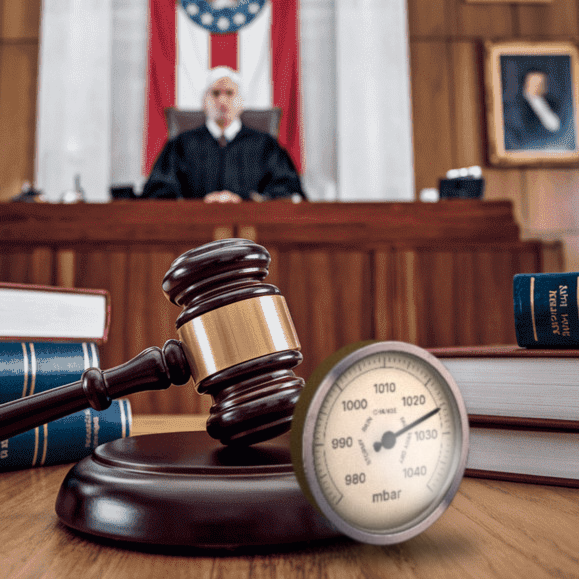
1025mbar
